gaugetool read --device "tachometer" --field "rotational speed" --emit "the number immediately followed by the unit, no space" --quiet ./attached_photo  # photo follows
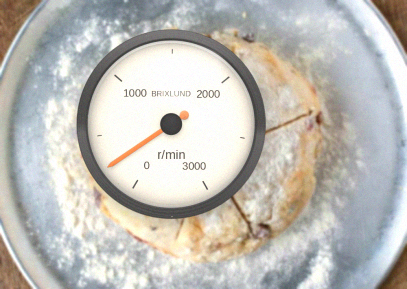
250rpm
